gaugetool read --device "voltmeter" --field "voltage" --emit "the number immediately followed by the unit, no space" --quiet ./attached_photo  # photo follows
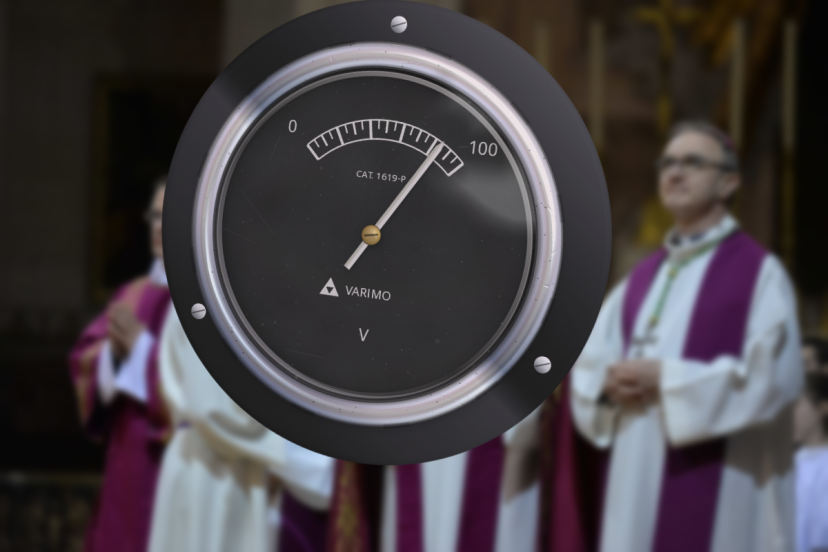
85V
